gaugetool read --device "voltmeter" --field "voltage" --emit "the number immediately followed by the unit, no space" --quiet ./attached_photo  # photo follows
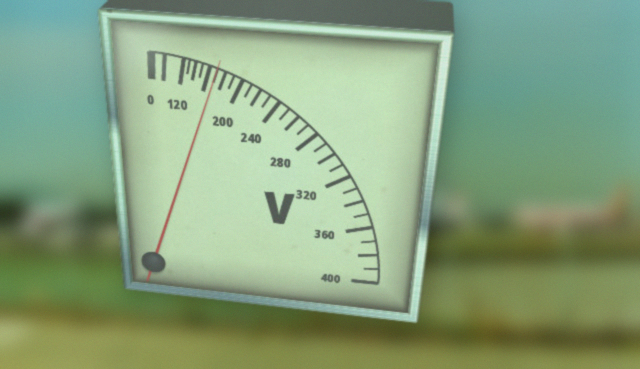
170V
